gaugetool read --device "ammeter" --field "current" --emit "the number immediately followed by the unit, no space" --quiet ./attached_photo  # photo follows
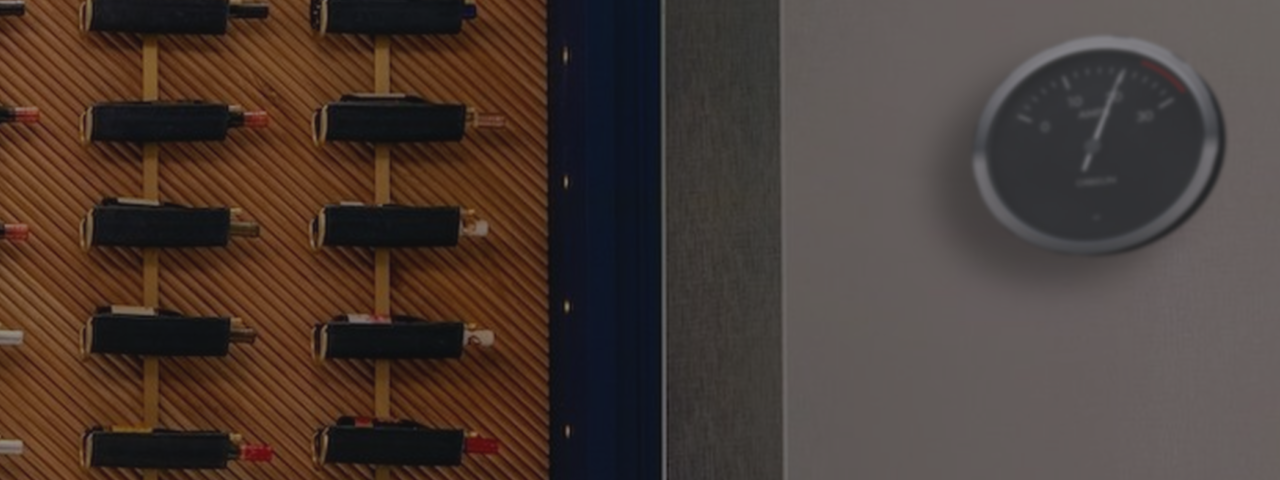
20A
